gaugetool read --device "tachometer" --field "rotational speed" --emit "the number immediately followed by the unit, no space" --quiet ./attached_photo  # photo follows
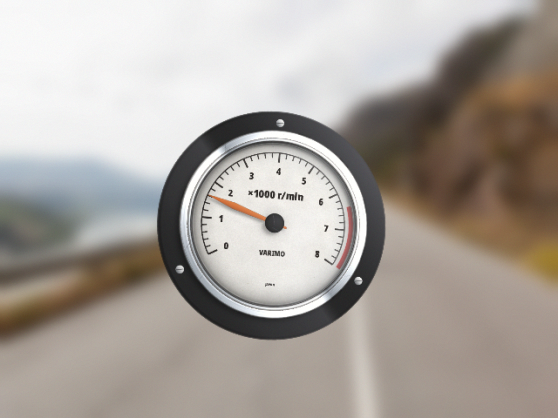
1600rpm
